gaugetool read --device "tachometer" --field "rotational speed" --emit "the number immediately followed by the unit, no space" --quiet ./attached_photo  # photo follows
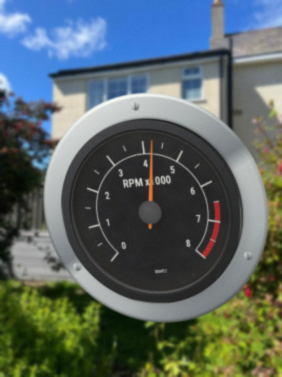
4250rpm
